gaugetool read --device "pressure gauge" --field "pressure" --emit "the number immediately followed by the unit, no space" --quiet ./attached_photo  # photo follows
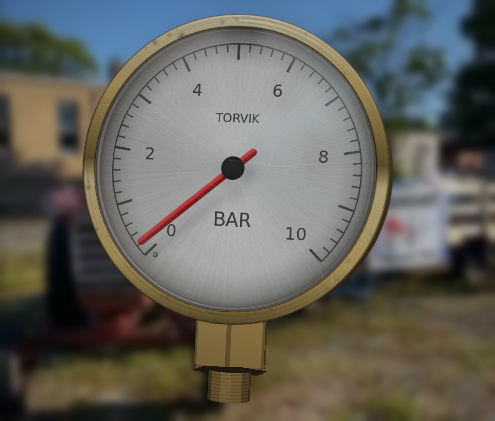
0.2bar
